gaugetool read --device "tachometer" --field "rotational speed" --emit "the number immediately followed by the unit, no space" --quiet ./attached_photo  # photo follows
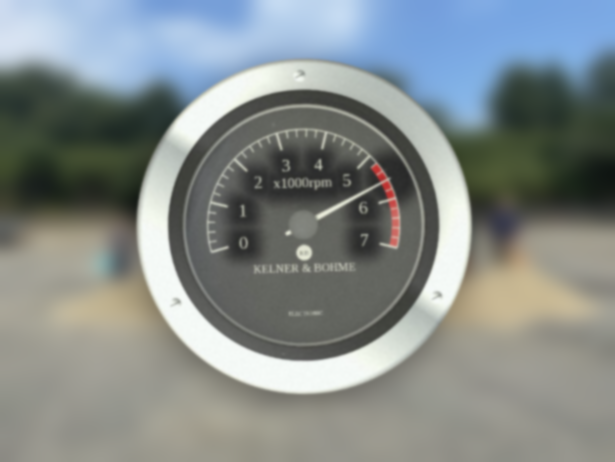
5600rpm
